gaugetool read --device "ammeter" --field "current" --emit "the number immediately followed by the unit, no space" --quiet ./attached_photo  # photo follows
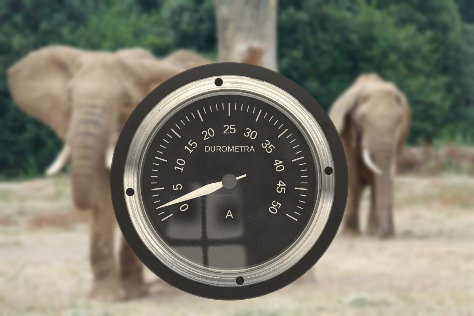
2A
